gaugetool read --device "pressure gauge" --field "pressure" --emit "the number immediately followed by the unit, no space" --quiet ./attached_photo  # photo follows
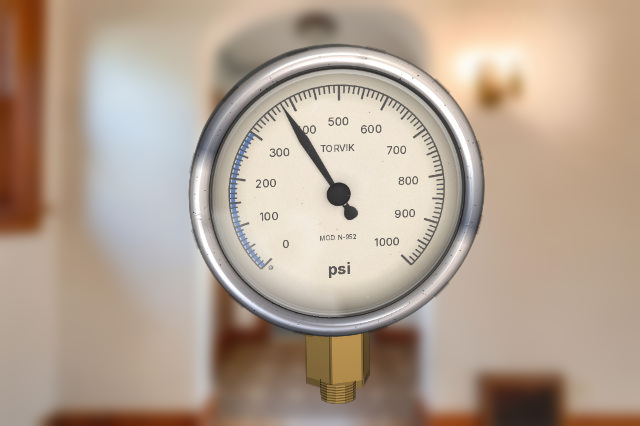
380psi
